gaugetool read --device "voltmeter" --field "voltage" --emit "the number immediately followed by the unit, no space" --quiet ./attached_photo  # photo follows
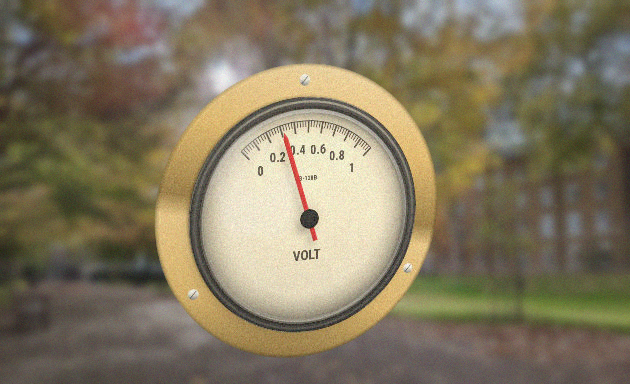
0.3V
